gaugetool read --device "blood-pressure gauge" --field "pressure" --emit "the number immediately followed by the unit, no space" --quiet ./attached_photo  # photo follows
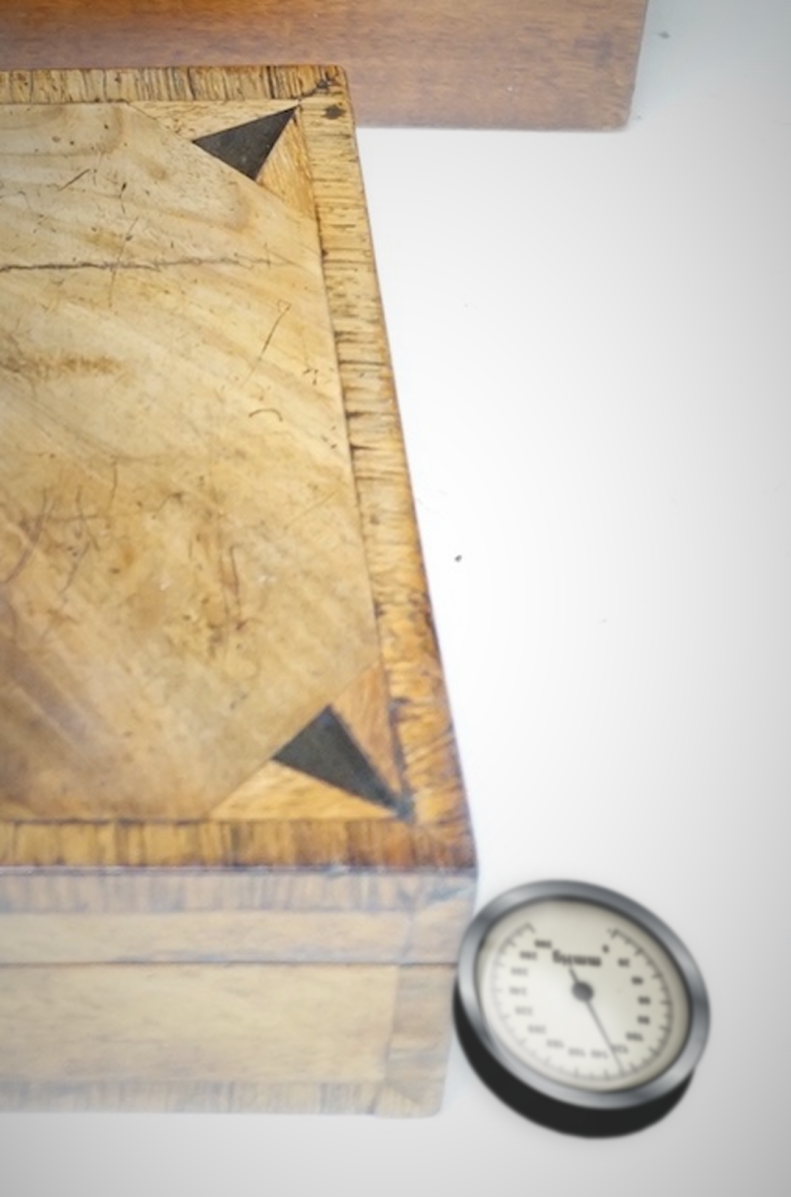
130mmHg
